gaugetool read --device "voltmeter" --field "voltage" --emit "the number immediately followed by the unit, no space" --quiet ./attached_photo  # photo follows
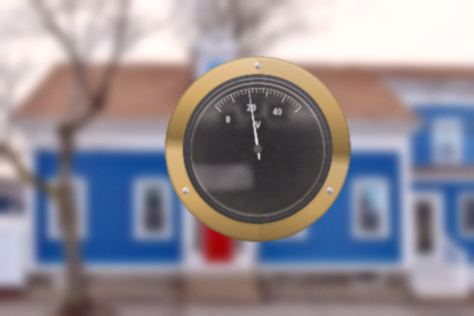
20V
